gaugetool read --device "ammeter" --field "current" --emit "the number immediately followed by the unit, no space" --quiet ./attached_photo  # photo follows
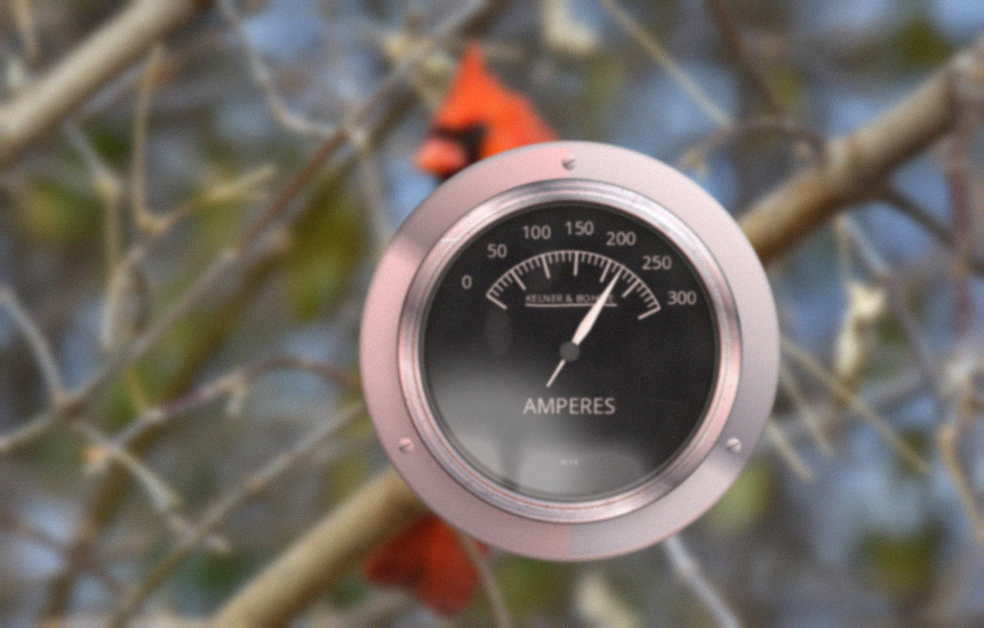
220A
